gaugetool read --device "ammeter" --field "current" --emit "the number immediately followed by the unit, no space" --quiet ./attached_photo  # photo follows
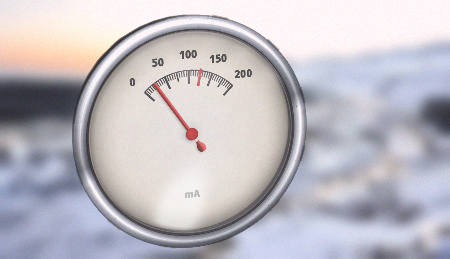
25mA
